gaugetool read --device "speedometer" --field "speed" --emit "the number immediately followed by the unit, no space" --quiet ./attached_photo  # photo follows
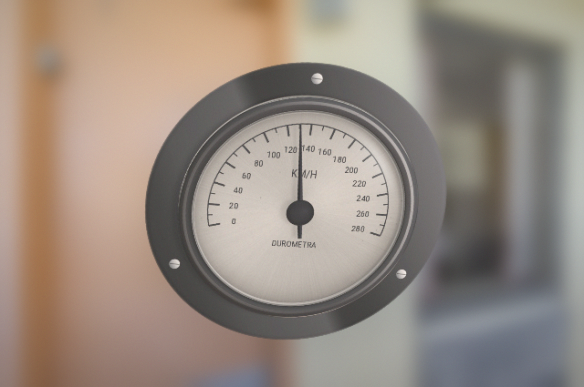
130km/h
